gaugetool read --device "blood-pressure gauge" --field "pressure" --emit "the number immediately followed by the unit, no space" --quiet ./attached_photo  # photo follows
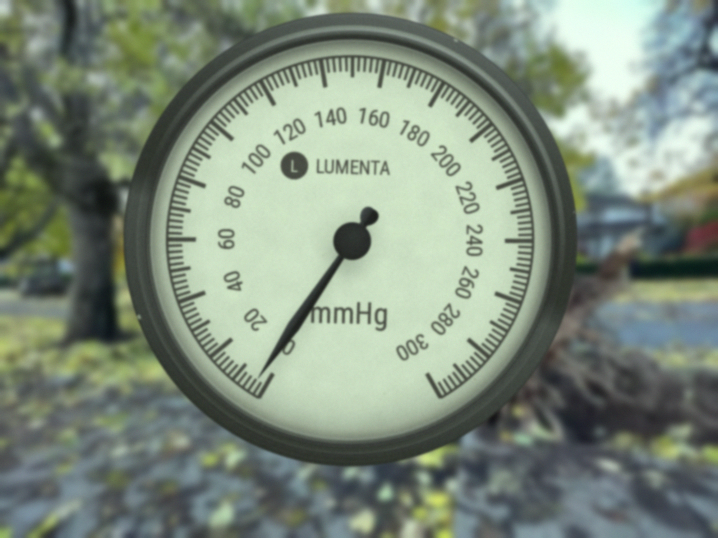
4mmHg
